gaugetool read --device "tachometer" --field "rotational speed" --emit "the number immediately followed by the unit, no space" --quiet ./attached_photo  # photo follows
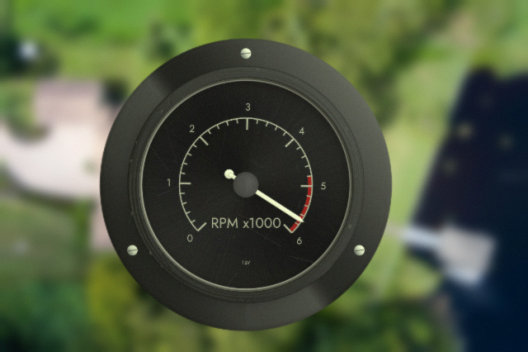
5700rpm
